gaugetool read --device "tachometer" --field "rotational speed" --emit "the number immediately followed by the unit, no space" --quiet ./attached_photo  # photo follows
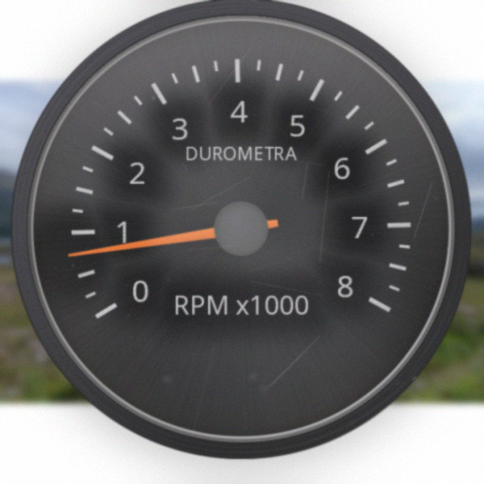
750rpm
